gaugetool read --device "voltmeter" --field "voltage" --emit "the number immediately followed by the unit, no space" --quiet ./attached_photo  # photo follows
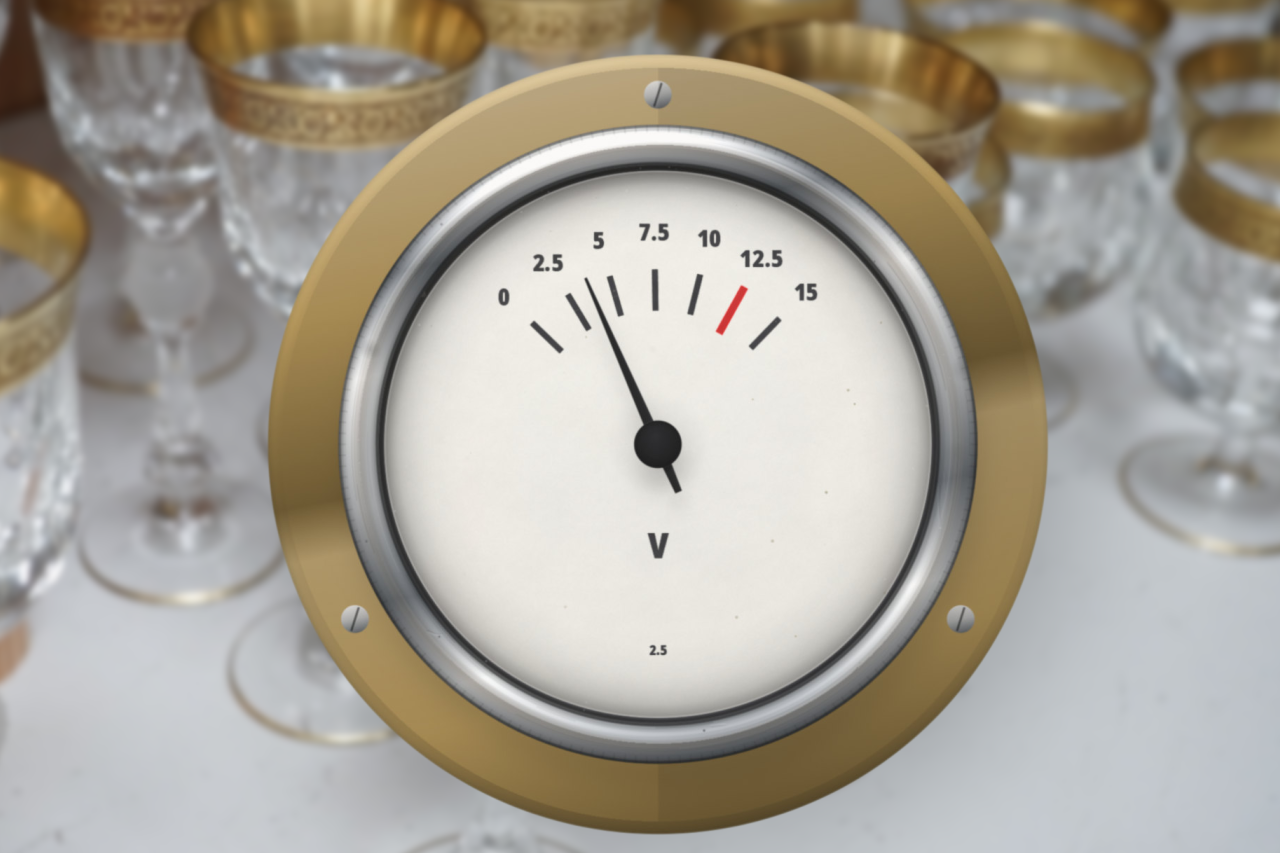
3.75V
